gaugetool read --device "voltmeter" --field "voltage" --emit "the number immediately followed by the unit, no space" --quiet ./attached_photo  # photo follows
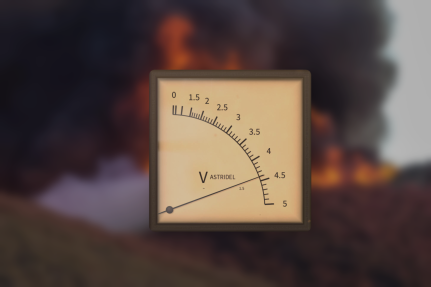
4.4V
